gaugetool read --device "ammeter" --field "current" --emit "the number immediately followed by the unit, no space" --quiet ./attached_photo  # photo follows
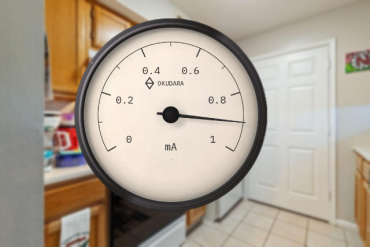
0.9mA
